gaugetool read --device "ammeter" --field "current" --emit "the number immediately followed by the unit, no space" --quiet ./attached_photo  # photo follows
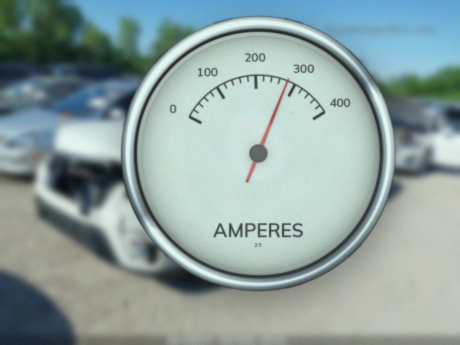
280A
